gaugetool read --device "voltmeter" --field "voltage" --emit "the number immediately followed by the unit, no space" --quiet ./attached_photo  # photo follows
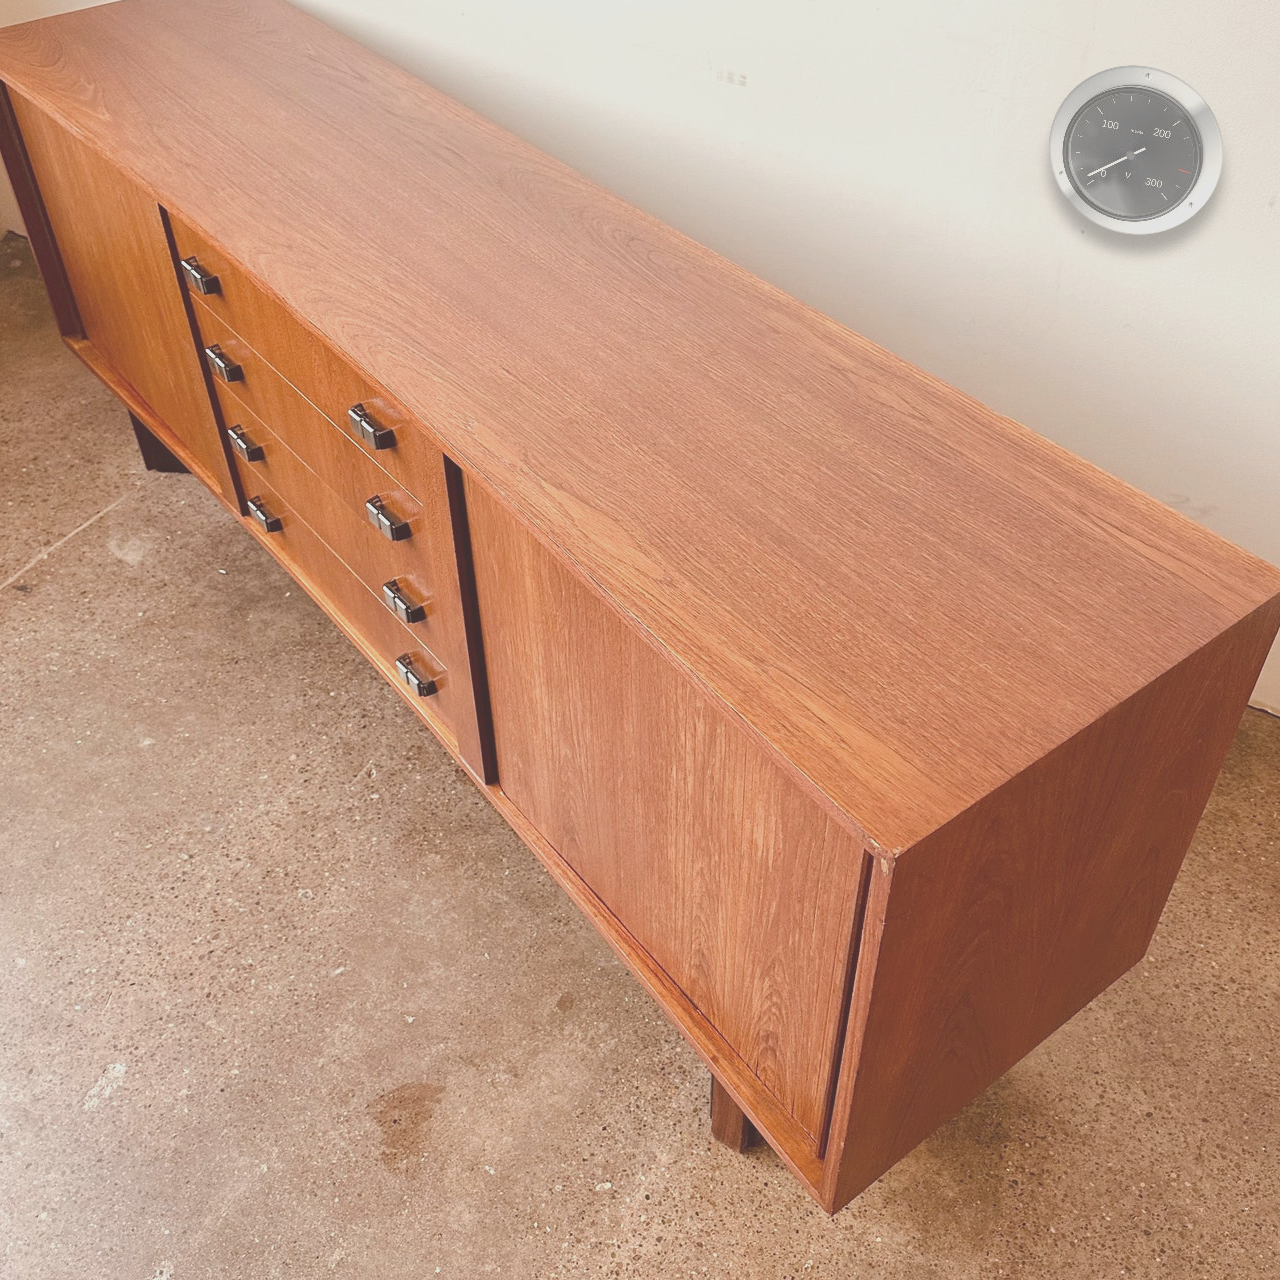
10V
